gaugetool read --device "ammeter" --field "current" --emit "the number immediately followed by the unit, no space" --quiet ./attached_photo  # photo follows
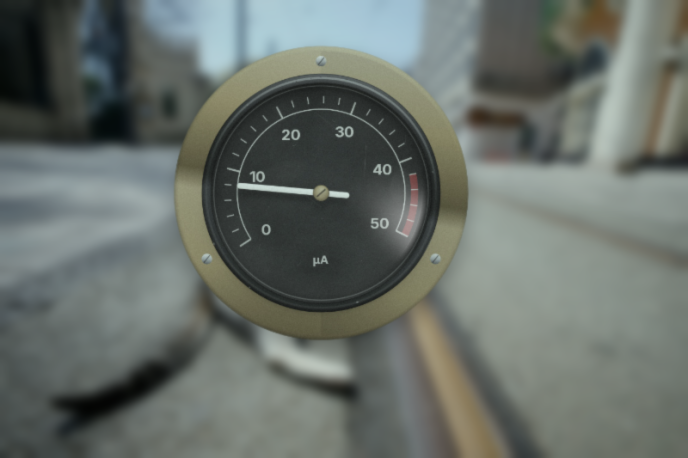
8µA
